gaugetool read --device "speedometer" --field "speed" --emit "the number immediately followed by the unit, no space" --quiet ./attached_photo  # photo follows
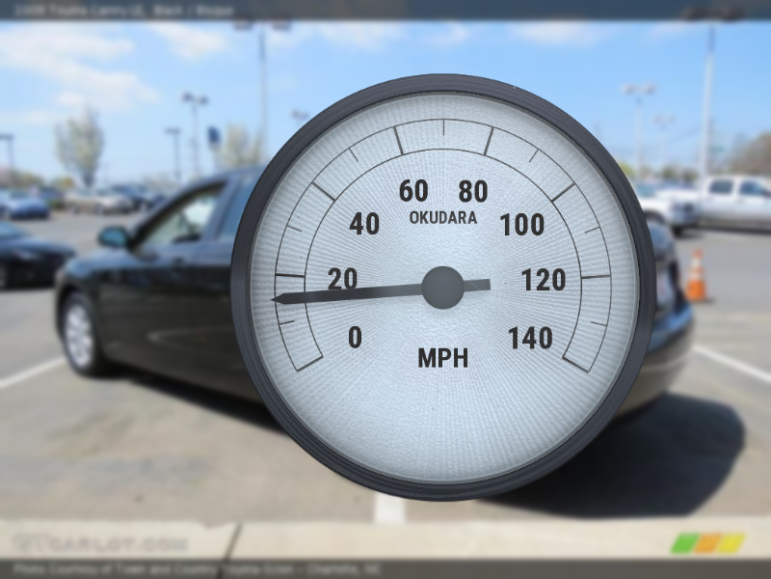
15mph
